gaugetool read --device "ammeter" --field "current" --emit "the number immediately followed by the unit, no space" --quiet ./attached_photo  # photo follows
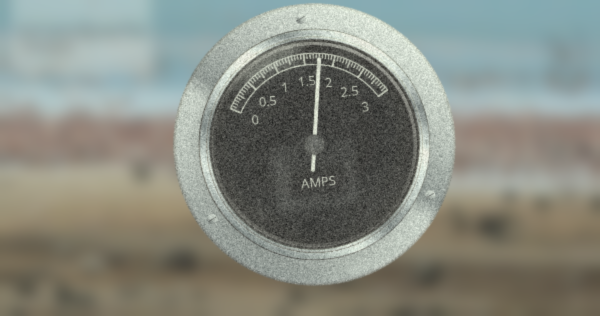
1.75A
